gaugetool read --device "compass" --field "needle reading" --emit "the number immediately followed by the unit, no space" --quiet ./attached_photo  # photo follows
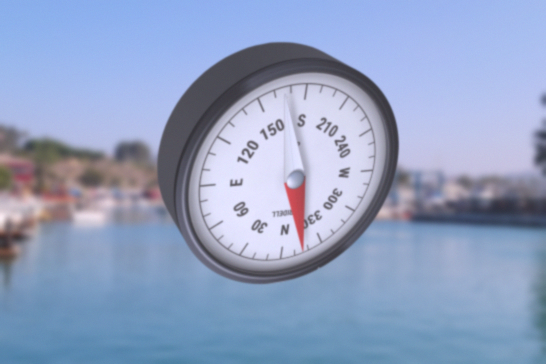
345°
